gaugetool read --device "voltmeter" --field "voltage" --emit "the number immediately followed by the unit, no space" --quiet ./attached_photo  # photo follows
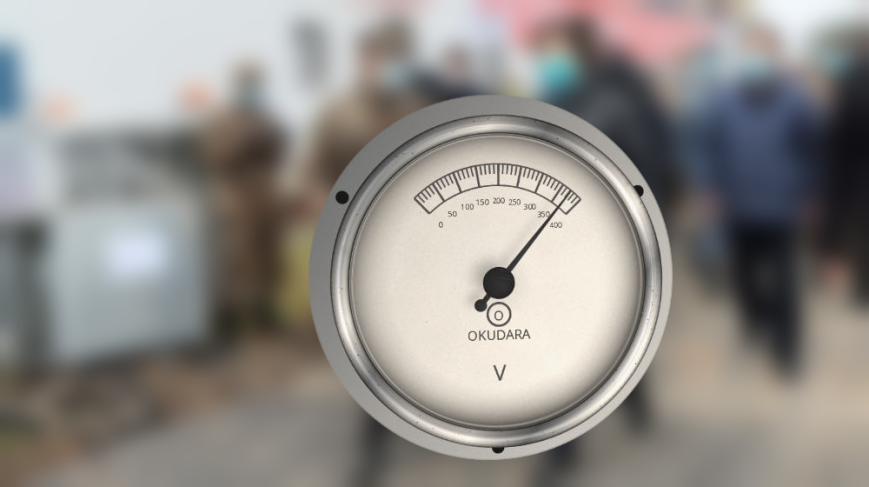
370V
